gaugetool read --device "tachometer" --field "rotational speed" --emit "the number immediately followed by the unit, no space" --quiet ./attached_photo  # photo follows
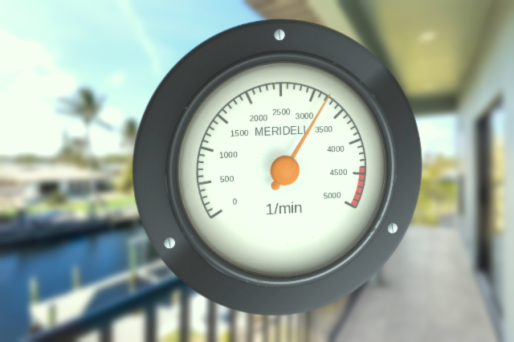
3200rpm
